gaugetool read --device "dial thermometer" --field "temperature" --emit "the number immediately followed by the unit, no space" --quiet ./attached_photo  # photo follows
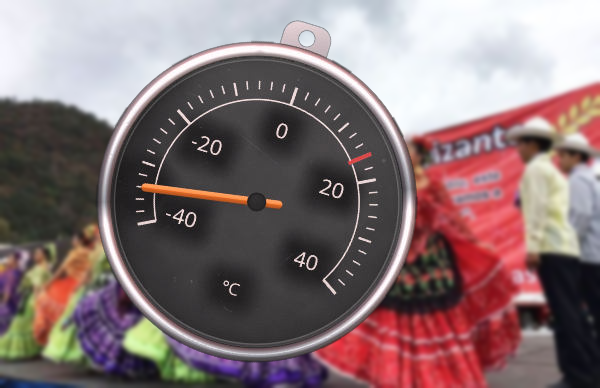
-34°C
